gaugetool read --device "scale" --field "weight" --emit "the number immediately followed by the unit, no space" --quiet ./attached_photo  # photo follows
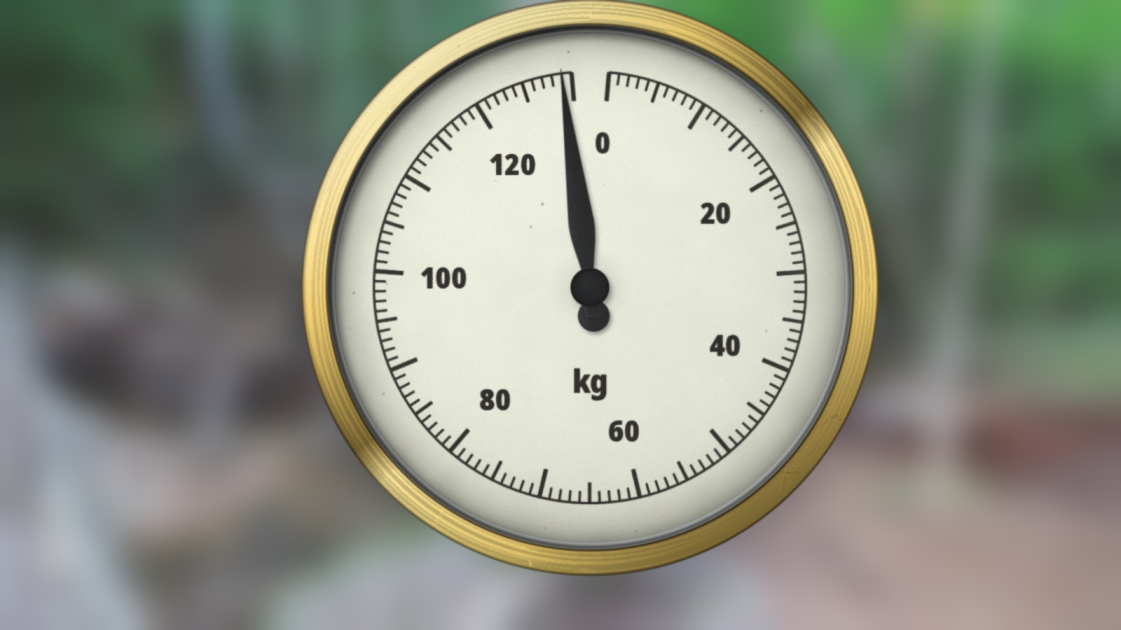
129kg
